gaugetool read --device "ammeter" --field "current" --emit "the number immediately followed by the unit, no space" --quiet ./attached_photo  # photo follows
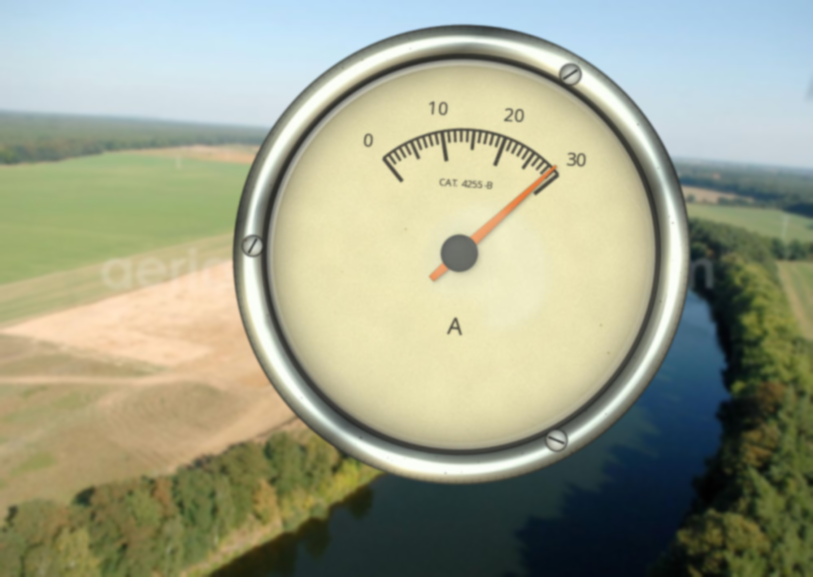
29A
